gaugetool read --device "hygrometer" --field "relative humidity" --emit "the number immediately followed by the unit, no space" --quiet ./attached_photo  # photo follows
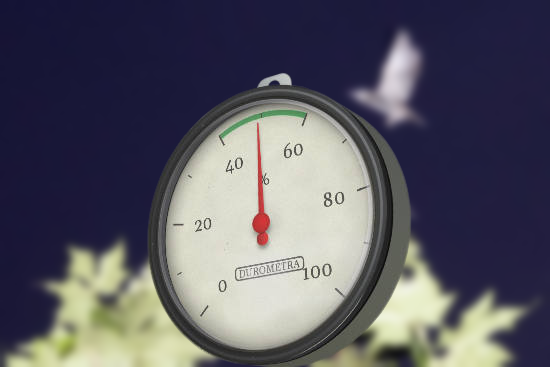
50%
